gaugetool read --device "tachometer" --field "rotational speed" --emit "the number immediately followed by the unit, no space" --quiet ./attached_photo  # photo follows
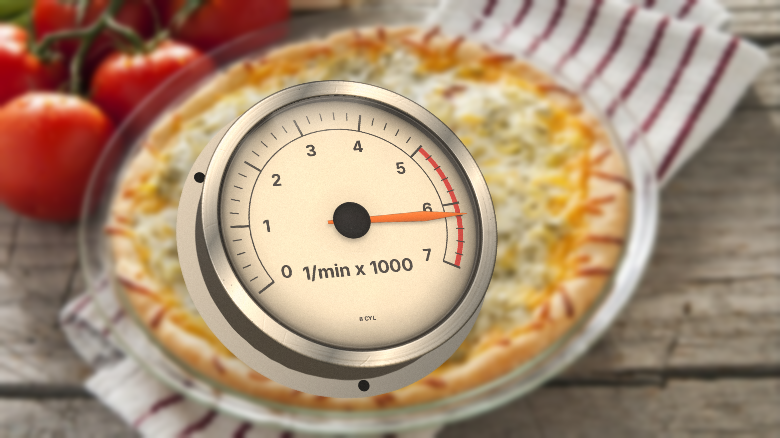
6200rpm
